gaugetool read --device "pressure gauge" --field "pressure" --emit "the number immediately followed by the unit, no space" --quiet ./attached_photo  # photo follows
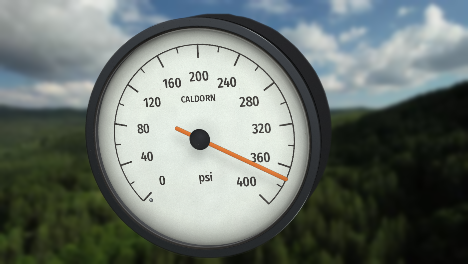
370psi
